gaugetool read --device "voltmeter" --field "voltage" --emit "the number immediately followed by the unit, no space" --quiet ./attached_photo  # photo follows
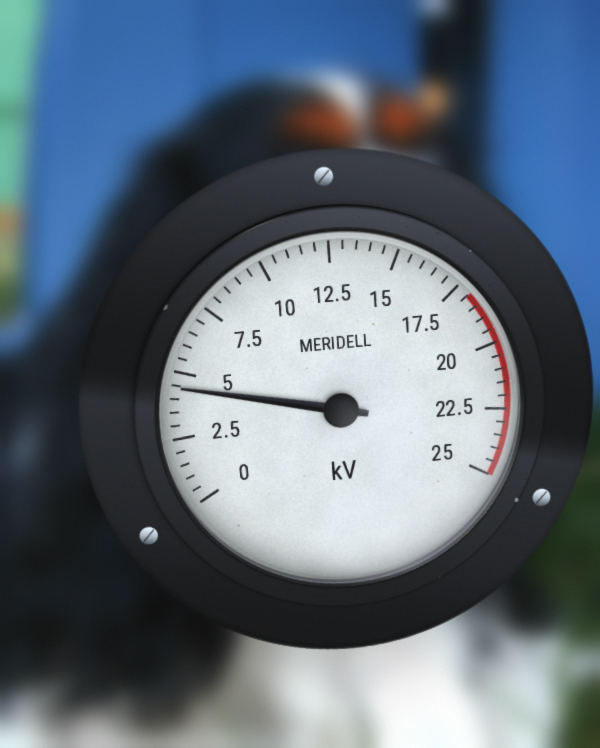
4.5kV
